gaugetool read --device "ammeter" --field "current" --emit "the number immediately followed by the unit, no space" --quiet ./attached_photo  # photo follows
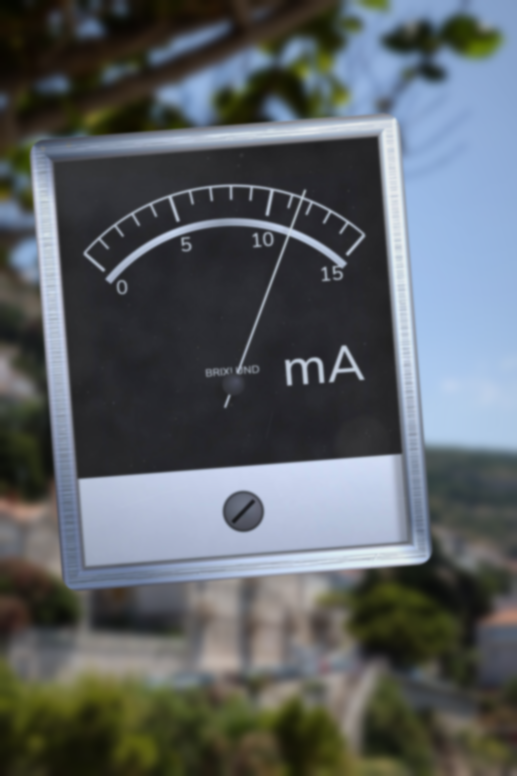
11.5mA
